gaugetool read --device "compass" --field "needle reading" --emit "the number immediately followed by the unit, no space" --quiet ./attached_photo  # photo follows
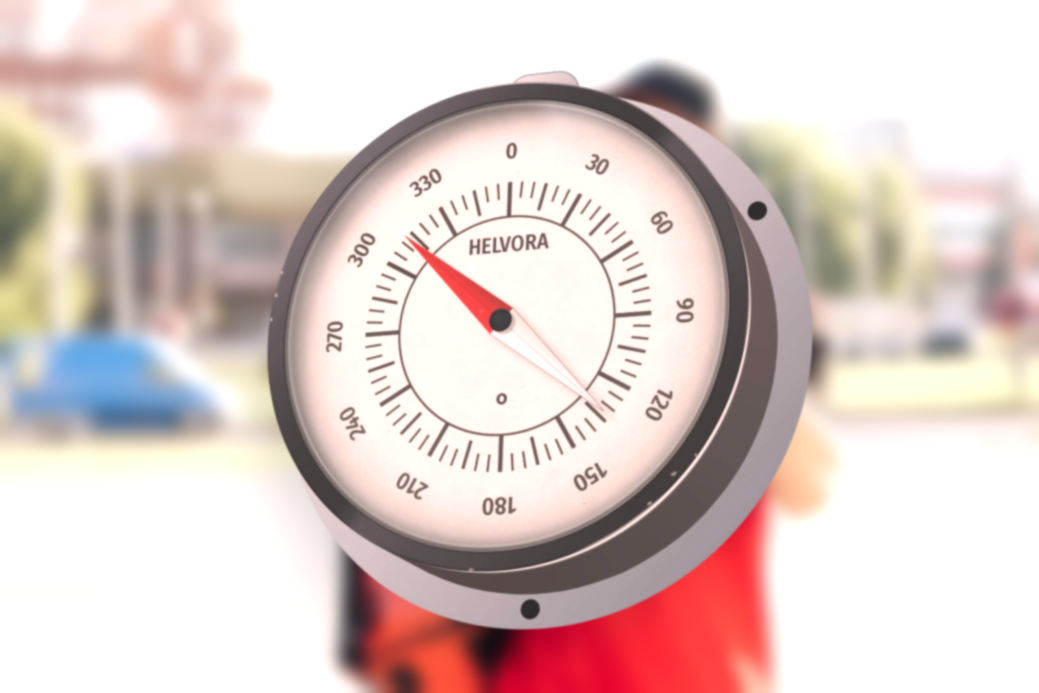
312.5°
